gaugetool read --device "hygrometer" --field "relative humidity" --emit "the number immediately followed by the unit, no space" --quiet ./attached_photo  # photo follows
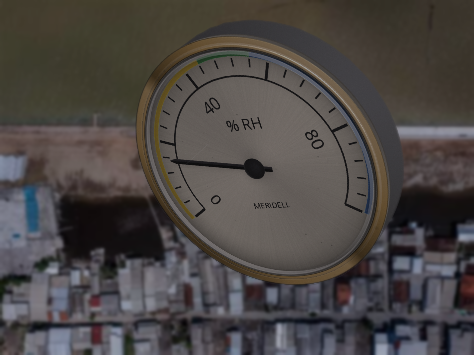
16%
